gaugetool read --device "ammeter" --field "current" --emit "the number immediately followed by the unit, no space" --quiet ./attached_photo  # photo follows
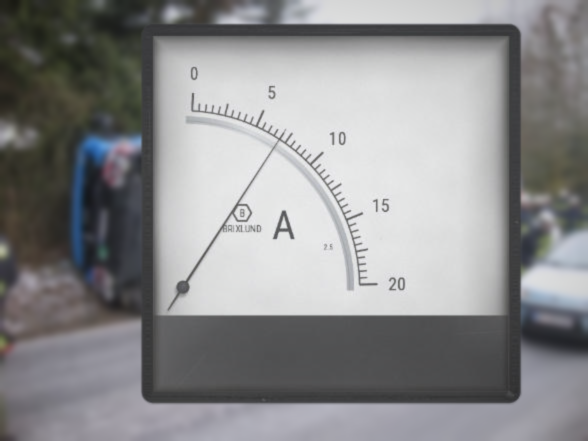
7A
